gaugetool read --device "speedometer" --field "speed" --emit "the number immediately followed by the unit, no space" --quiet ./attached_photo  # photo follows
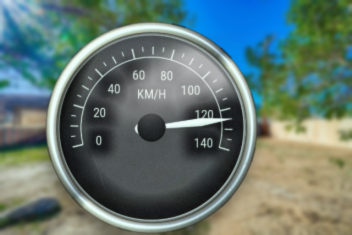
125km/h
